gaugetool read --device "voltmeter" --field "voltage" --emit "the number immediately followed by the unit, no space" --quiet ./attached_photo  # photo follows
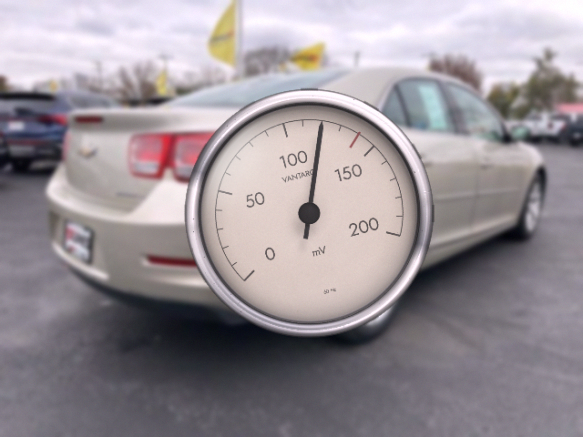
120mV
